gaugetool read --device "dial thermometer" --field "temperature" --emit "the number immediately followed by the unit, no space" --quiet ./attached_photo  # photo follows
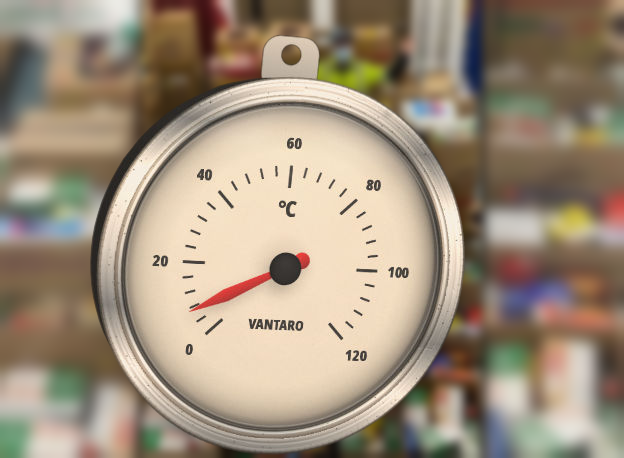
8°C
